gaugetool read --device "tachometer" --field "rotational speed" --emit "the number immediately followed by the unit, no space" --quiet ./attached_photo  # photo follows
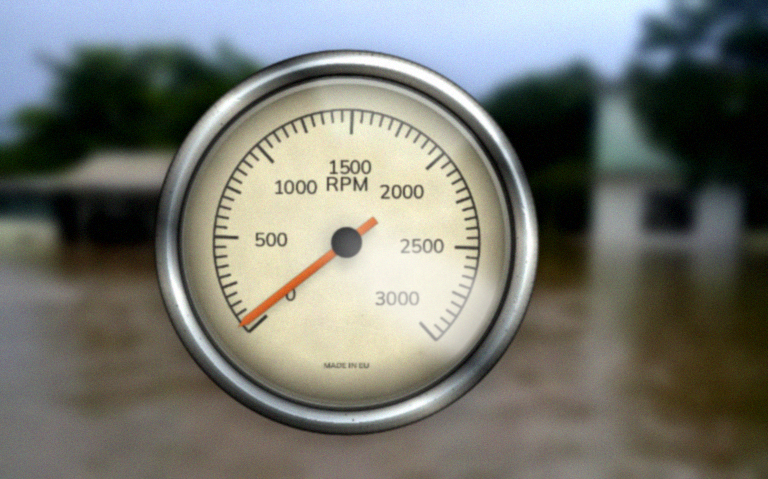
50rpm
